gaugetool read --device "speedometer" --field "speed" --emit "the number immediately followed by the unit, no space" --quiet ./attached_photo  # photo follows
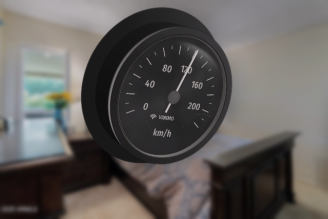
120km/h
